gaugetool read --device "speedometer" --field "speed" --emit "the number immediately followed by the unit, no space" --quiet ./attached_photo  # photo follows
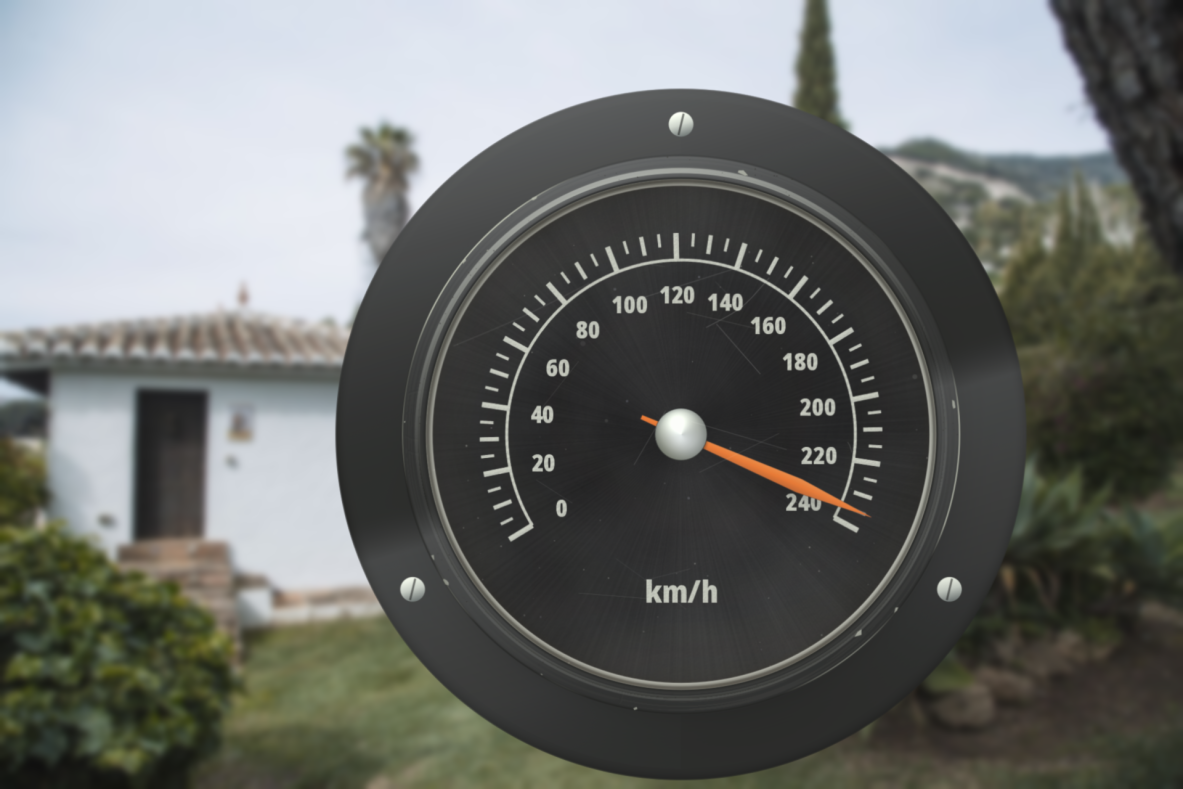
235km/h
